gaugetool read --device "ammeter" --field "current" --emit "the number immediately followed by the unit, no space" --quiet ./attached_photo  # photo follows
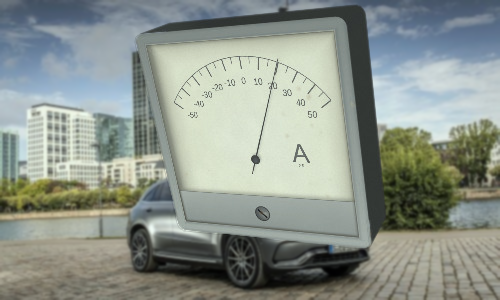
20A
